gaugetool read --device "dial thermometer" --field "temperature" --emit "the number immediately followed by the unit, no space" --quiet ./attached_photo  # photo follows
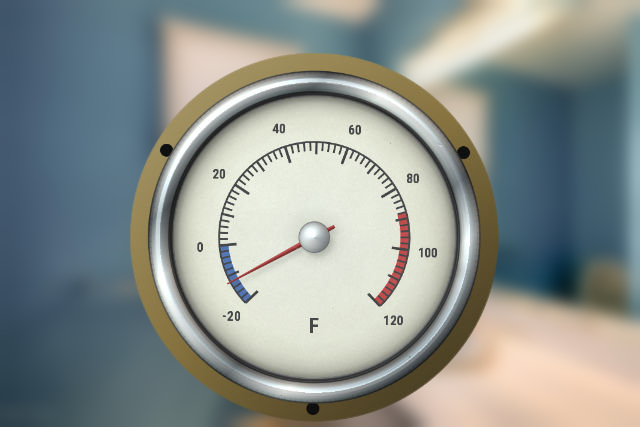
-12°F
